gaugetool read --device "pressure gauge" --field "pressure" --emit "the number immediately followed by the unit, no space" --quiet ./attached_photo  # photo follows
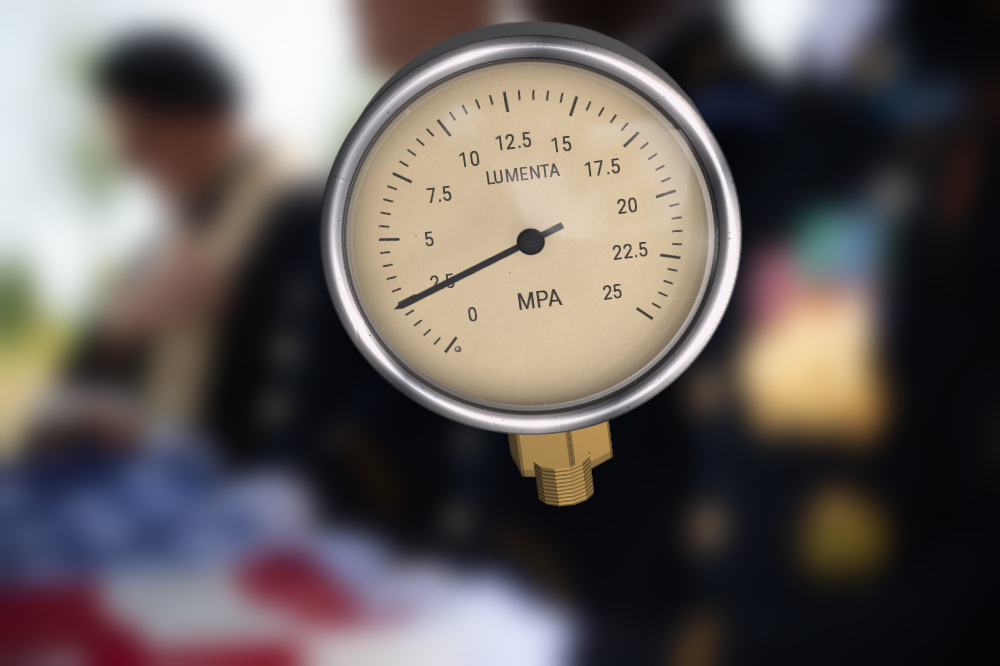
2.5MPa
